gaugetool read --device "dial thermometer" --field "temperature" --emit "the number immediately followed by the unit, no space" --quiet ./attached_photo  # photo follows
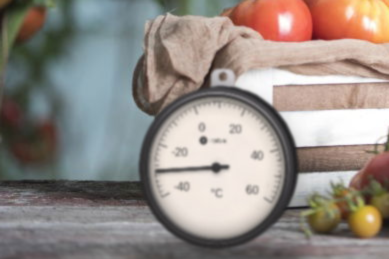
-30°C
